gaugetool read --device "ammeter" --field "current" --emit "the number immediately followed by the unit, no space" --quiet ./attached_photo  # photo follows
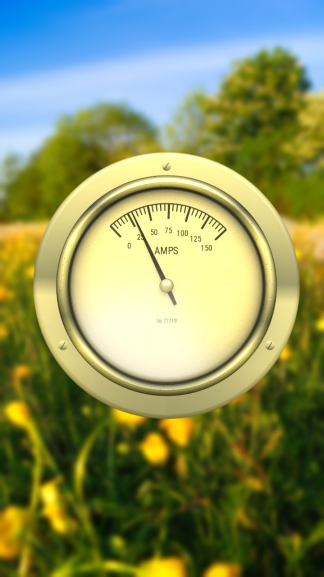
30A
